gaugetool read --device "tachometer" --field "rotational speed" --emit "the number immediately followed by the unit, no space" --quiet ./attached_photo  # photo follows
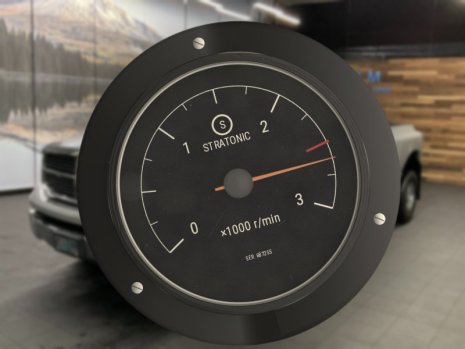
2625rpm
